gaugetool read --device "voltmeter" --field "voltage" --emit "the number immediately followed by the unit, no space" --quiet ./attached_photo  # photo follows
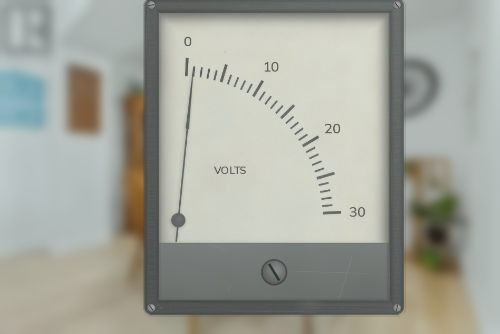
1V
